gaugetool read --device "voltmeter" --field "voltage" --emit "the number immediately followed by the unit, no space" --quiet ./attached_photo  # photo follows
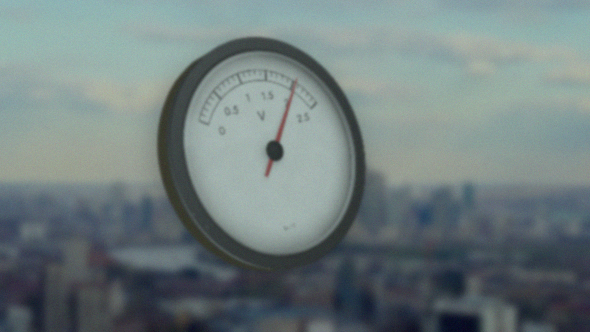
2V
